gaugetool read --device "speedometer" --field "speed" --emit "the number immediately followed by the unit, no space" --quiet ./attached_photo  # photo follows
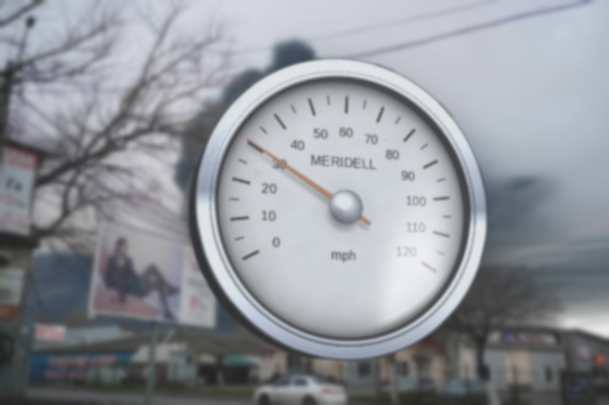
30mph
